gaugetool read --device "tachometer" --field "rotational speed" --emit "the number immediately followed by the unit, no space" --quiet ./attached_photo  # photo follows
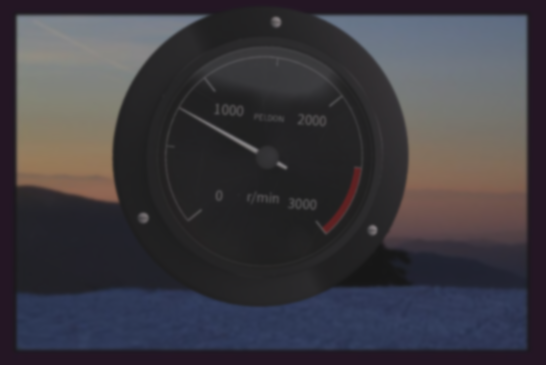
750rpm
